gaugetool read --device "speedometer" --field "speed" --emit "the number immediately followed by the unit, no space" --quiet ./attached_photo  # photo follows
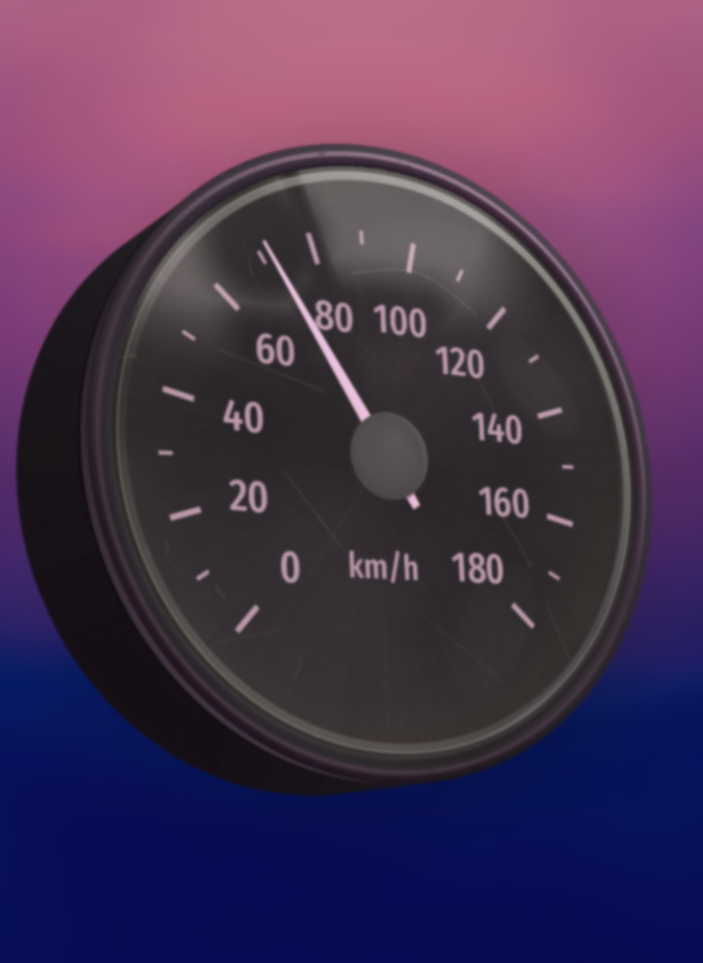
70km/h
